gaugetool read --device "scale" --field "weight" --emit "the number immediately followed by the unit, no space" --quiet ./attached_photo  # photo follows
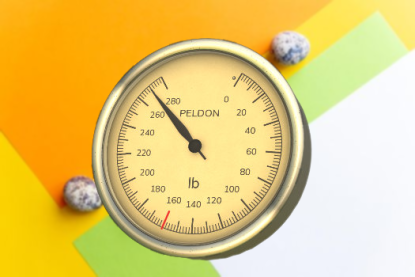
270lb
